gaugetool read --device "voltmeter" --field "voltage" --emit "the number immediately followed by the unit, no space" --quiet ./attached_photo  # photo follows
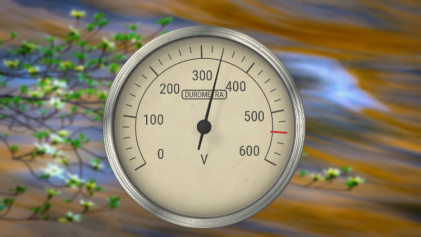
340V
